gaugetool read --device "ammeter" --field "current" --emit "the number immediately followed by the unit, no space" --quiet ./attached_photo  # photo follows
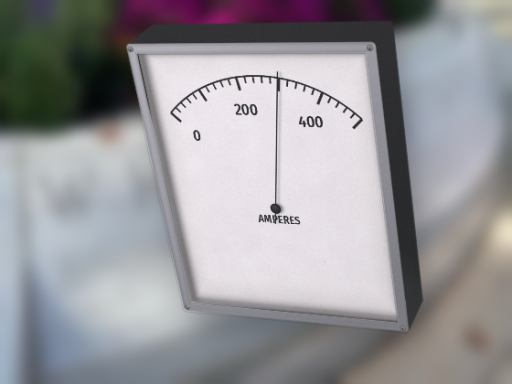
300A
